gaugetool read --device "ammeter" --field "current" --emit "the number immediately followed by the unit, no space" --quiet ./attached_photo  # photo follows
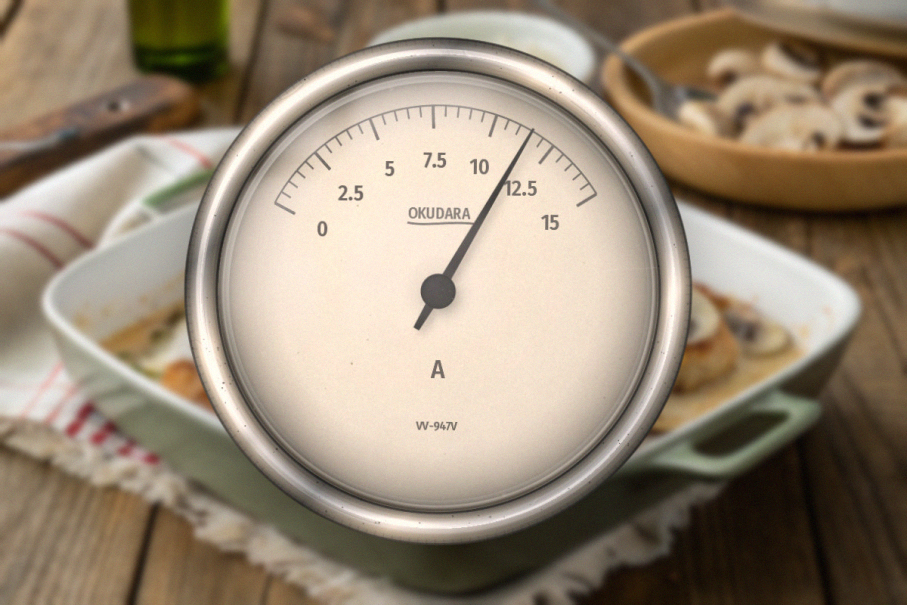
11.5A
